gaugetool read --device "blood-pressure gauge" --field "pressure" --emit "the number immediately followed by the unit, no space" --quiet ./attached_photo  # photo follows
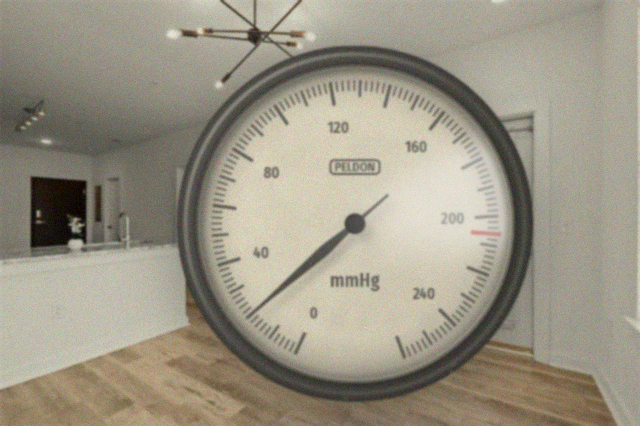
20mmHg
